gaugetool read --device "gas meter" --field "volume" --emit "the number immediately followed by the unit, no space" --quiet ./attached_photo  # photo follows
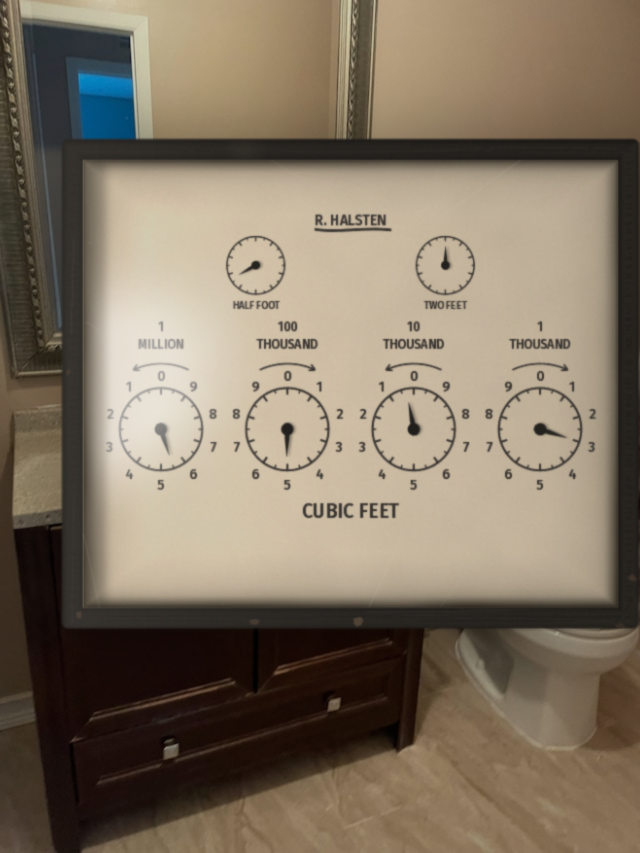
550300ft³
